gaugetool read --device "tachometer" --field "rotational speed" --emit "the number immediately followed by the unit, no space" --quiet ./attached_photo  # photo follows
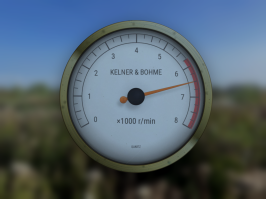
6500rpm
